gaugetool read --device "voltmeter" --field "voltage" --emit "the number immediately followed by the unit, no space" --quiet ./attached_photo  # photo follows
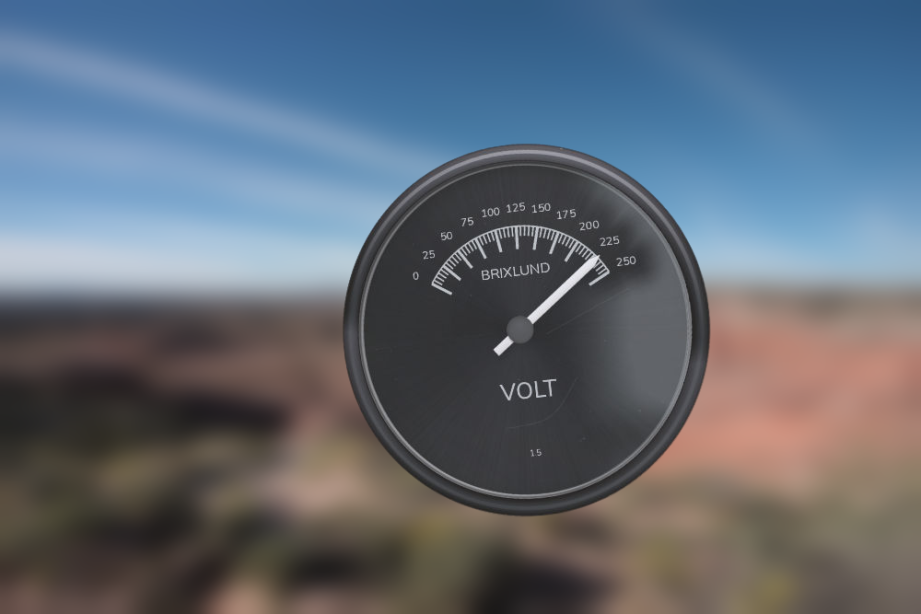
230V
